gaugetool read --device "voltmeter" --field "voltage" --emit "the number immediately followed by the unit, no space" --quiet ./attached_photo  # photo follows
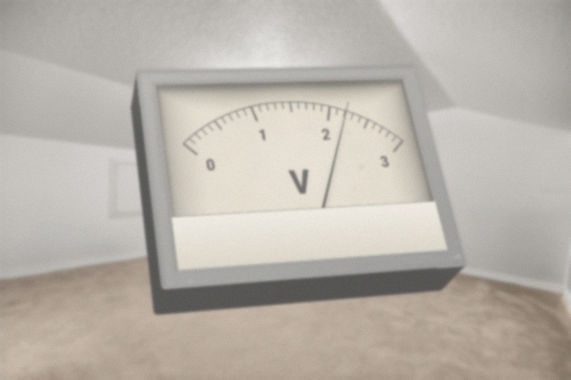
2.2V
